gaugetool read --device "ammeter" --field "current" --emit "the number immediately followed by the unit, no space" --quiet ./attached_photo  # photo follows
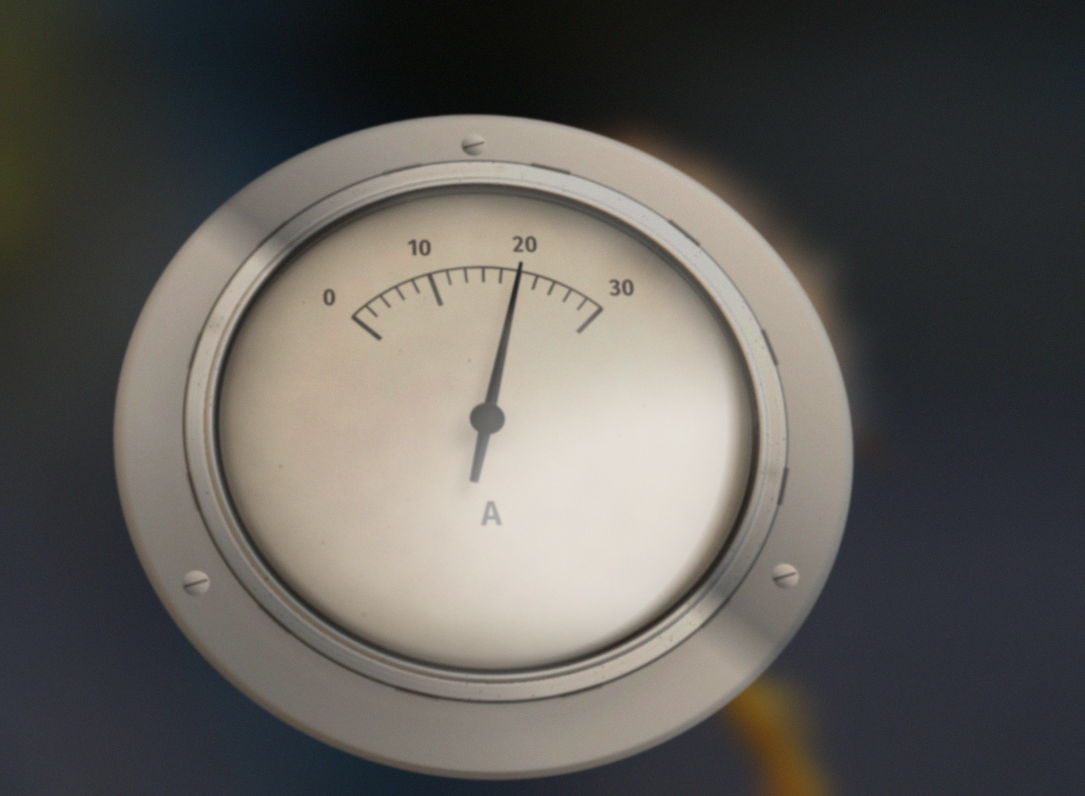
20A
